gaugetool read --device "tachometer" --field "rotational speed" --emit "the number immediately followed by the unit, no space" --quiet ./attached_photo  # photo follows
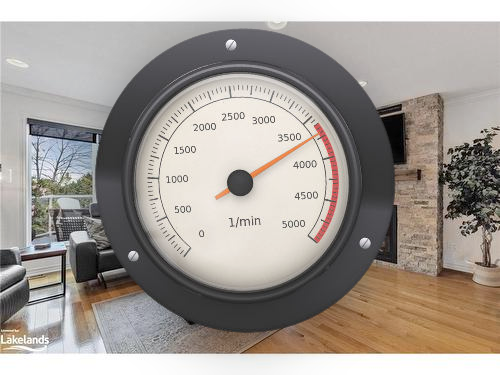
3700rpm
